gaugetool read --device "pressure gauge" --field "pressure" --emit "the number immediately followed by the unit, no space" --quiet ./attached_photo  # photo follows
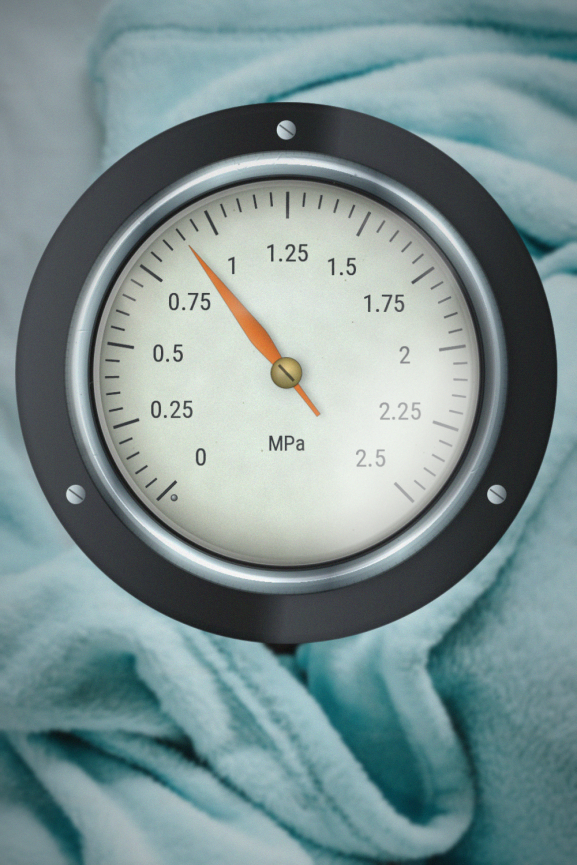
0.9MPa
